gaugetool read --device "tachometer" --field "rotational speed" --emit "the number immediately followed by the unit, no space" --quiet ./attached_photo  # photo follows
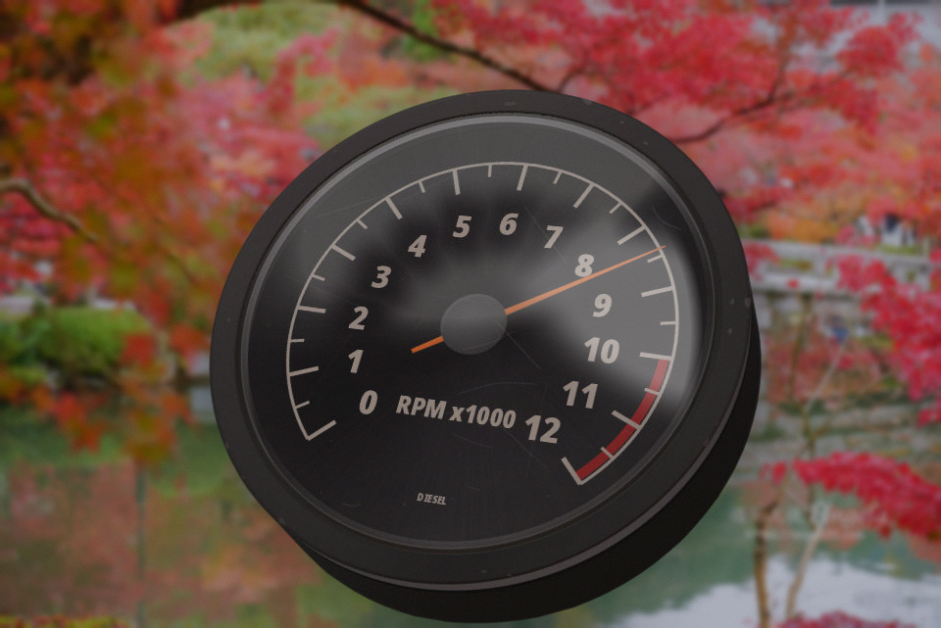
8500rpm
